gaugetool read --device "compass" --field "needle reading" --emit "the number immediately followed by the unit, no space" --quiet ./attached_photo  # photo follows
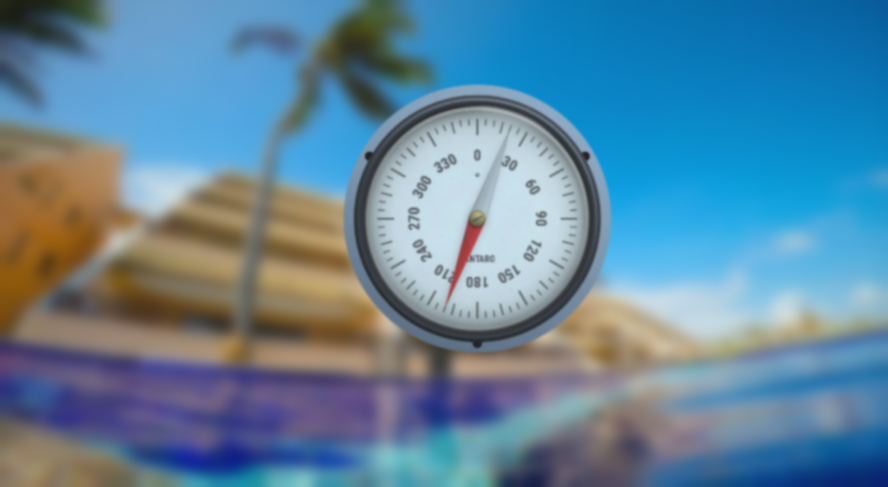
200°
